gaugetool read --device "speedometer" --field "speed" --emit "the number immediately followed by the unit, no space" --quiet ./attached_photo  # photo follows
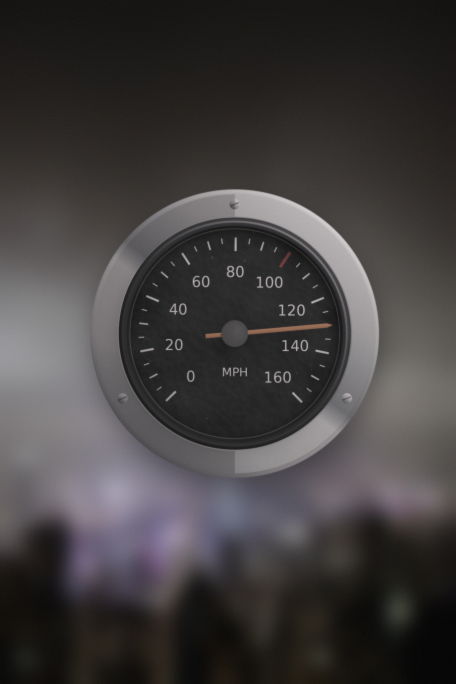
130mph
